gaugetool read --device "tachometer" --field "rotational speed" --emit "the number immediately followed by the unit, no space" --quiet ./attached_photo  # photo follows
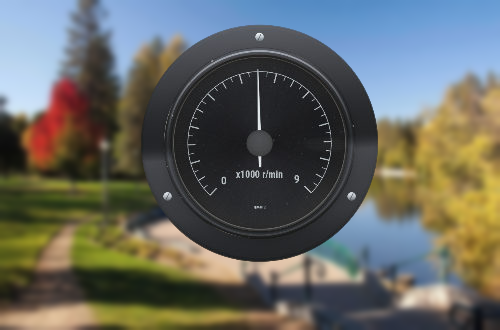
4500rpm
